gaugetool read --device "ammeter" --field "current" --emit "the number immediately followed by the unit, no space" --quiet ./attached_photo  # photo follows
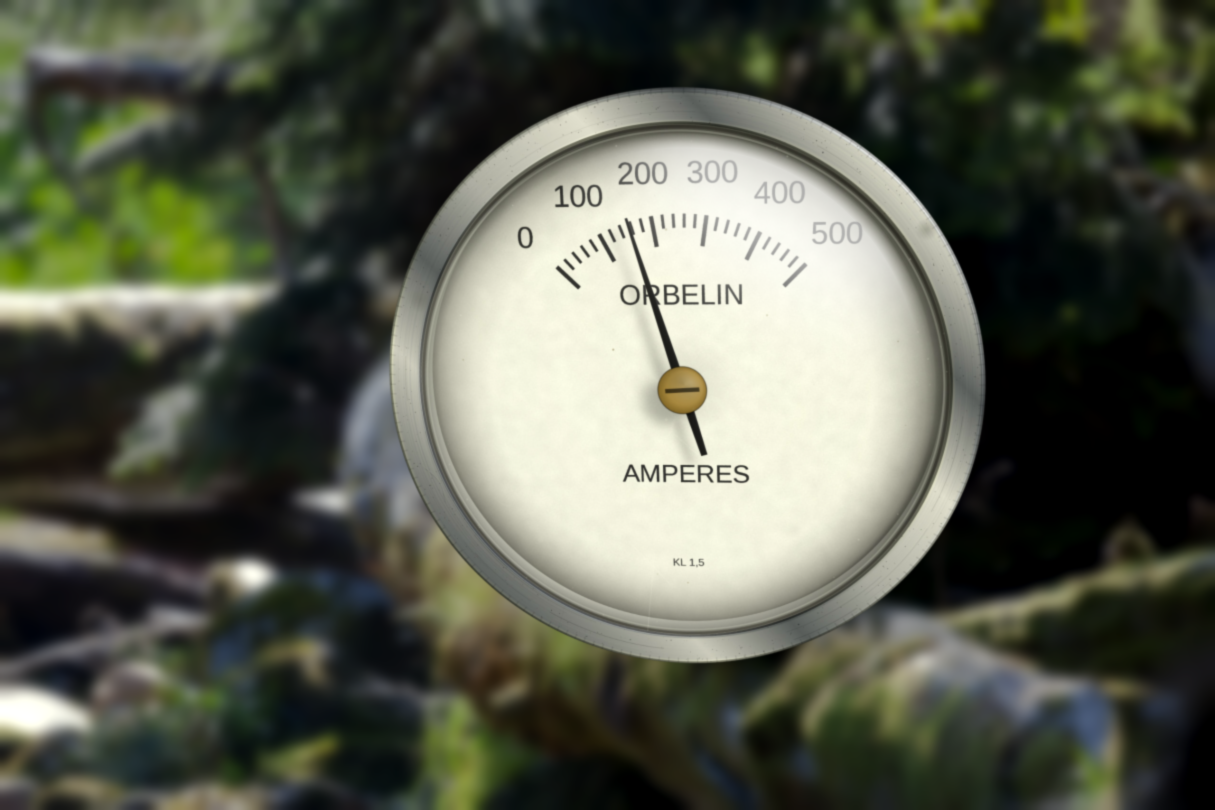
160A
